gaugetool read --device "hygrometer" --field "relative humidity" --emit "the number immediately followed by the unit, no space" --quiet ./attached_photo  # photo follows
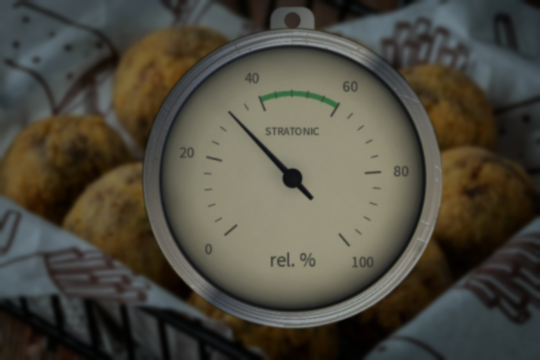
32%
